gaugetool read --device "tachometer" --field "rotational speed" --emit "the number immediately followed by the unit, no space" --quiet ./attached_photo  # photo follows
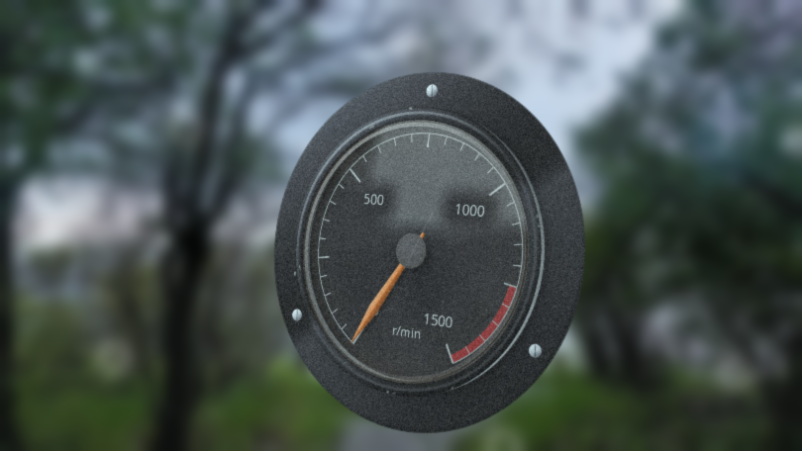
0rpm
